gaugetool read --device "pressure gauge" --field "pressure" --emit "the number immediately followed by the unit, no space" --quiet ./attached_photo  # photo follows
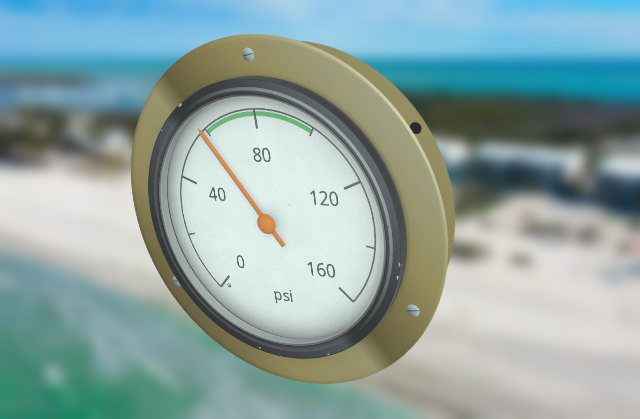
60psi
